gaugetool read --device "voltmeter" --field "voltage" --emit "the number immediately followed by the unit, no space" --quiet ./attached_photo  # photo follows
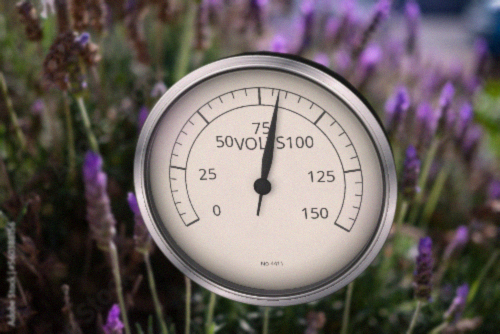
82.5V
